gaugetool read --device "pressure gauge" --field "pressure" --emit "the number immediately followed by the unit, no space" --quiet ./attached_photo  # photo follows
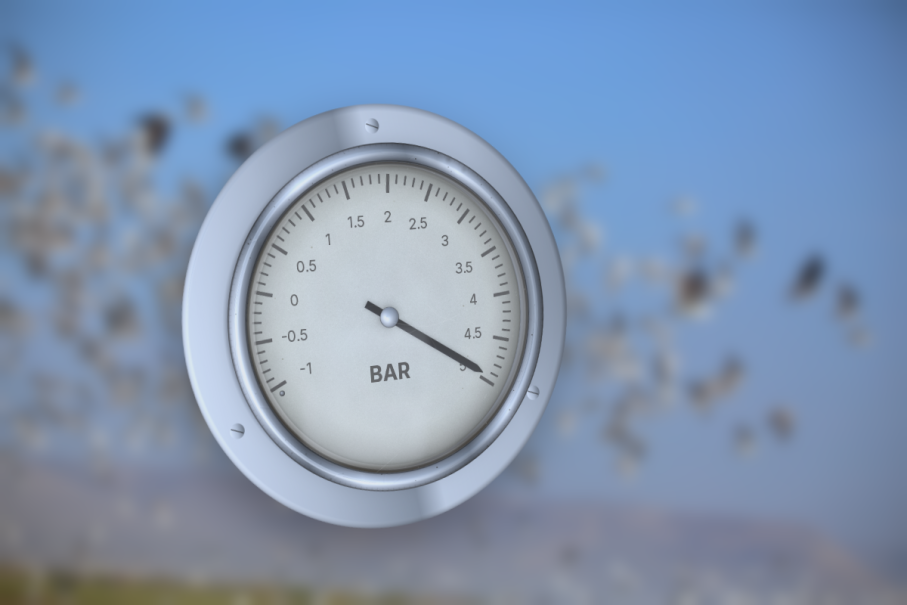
4.95bar
